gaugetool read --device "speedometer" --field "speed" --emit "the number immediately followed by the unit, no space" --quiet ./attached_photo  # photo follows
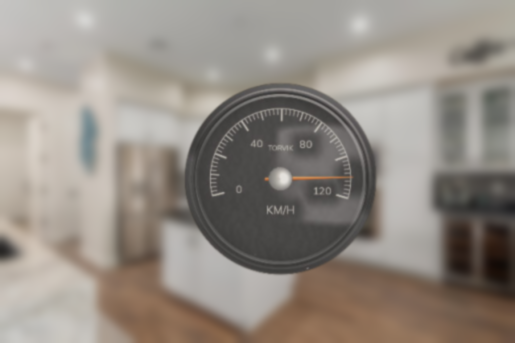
110km/h
